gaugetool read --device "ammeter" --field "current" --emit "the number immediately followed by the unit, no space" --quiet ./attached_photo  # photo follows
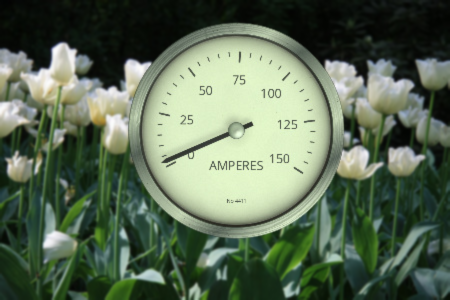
2.5A
